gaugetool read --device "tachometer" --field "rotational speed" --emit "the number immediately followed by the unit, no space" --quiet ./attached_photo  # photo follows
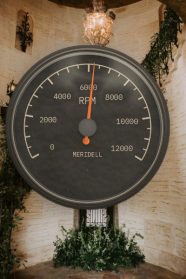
6250rpm
